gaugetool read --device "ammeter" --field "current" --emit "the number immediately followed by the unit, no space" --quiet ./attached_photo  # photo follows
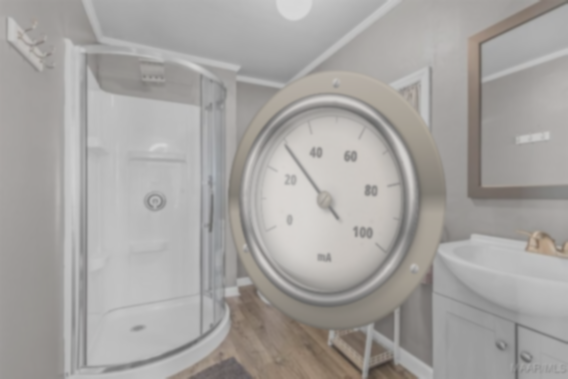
30mA
